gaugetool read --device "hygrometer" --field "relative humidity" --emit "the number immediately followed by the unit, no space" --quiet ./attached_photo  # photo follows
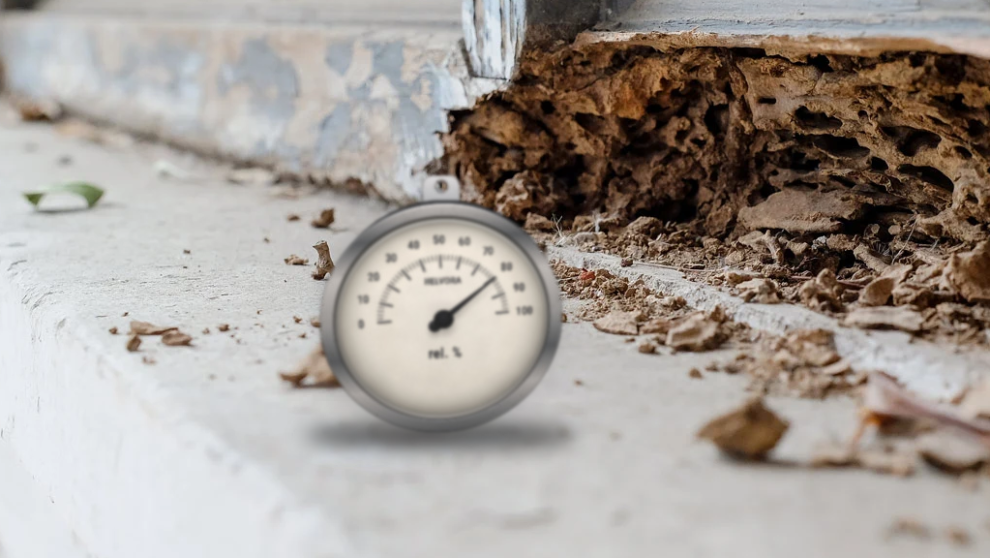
80%
